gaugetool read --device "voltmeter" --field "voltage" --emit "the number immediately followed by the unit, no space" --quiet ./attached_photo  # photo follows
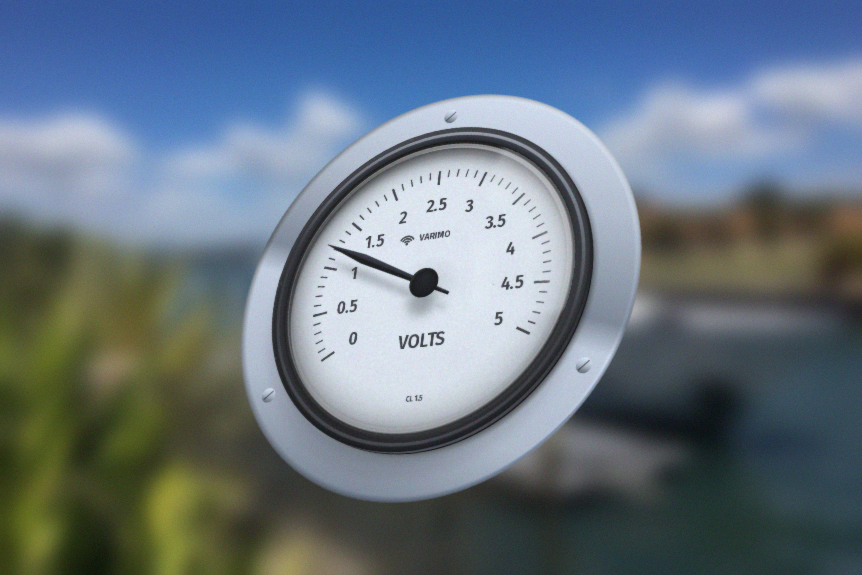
1.2V
